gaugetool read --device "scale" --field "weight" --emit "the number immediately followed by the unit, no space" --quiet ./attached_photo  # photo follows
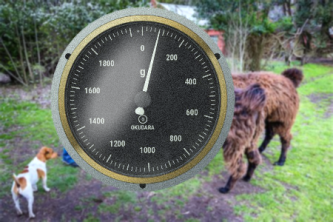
80g
